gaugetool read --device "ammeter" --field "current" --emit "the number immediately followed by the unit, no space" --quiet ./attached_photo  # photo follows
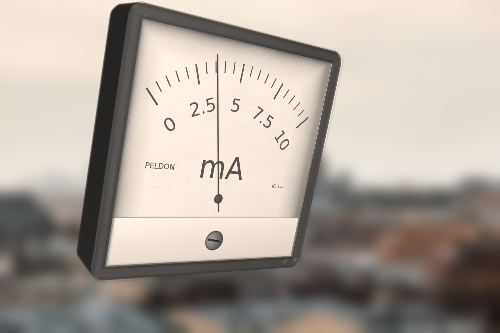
3.5mA
